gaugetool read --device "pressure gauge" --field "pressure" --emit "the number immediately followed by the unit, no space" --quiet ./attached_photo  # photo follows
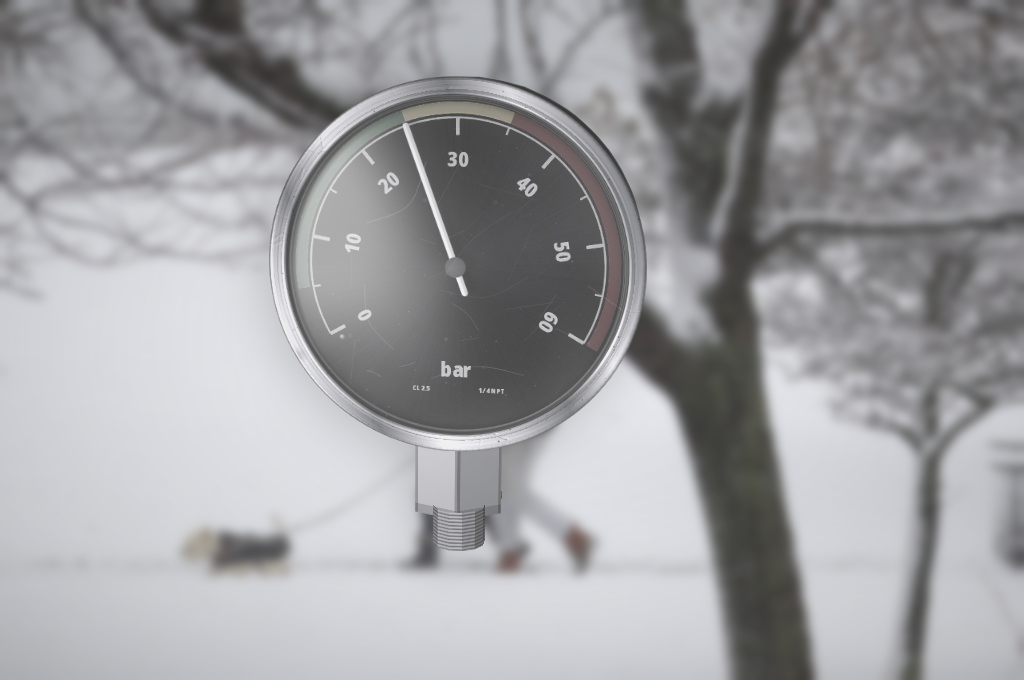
25bar
